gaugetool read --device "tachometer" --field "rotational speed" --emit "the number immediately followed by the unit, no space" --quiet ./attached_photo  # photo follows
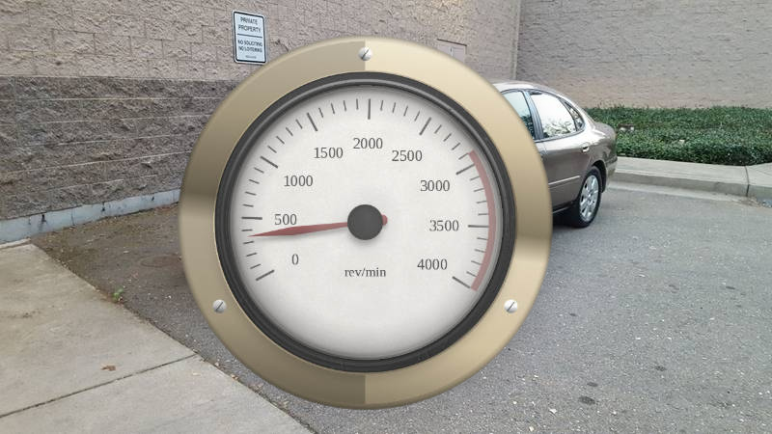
350rpm
